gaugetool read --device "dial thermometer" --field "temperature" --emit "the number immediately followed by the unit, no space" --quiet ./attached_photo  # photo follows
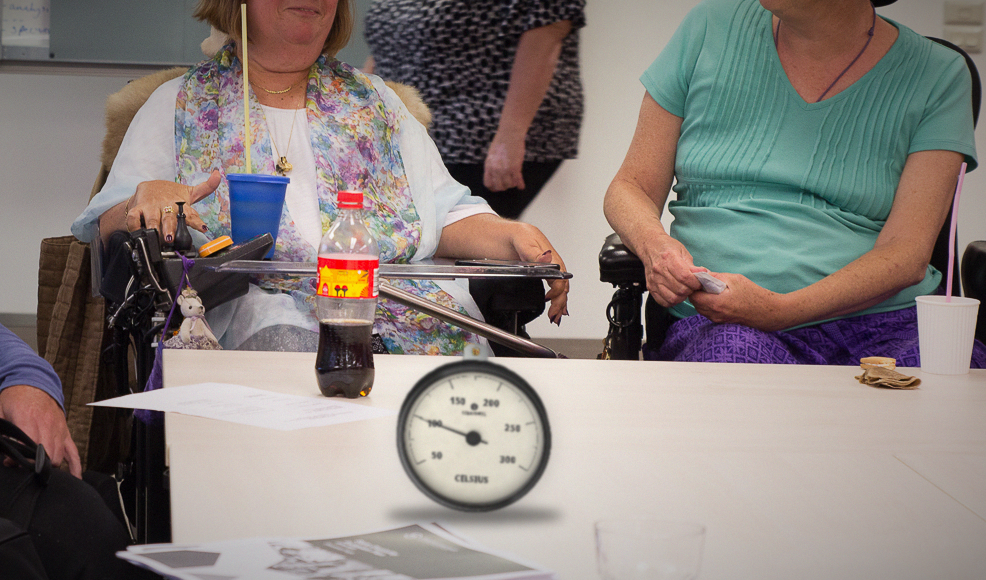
100°C
